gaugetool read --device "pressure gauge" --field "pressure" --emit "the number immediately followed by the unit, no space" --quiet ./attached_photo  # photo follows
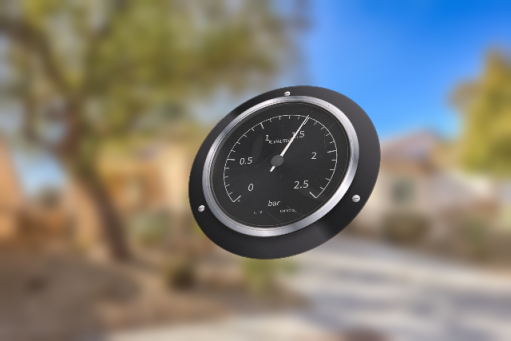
1.5bar
